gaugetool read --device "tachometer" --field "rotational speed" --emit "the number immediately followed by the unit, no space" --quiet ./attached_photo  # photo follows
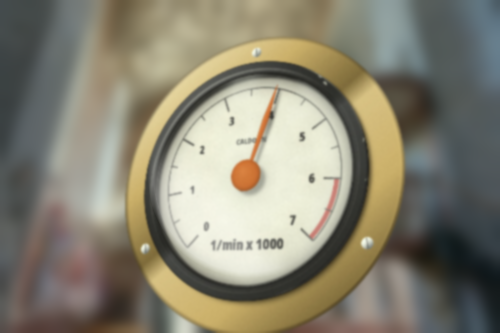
4000rpm
